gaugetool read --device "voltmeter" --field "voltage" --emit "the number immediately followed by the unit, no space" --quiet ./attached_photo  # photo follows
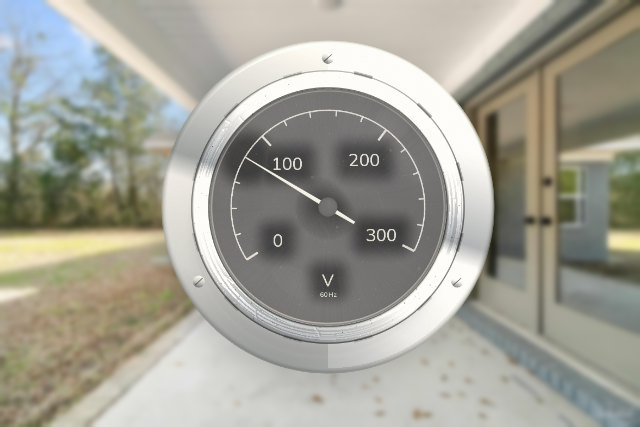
80V
